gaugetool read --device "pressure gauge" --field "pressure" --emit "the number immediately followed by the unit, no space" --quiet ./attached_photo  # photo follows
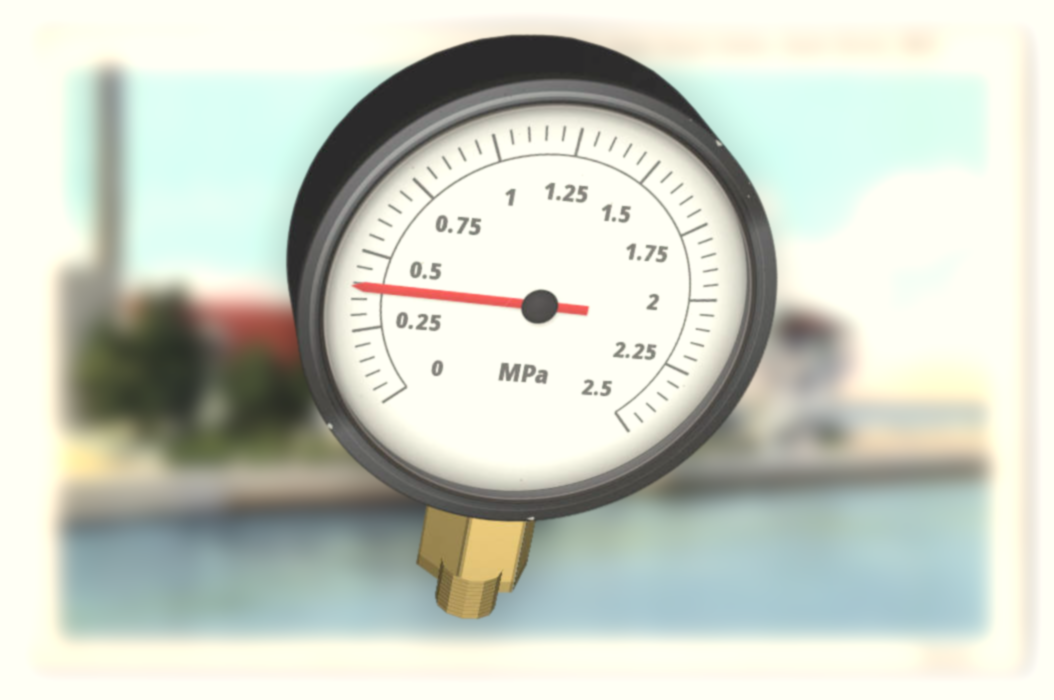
0.4MPa
